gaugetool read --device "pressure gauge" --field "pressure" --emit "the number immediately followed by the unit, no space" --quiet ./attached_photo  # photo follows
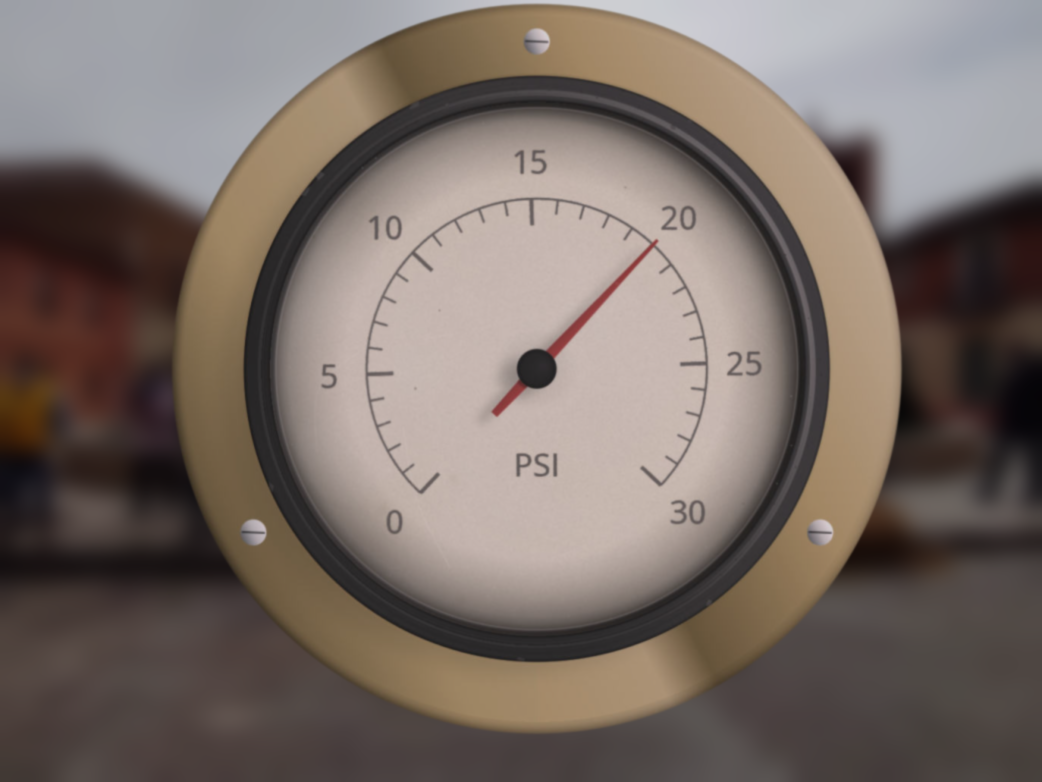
20psi
